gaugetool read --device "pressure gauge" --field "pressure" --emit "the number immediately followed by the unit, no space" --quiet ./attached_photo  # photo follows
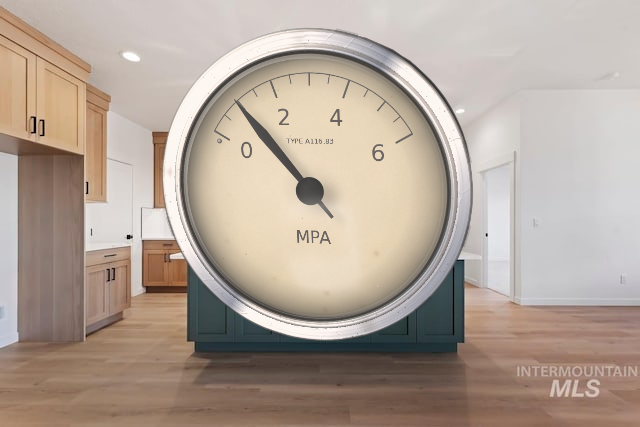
1MPa
